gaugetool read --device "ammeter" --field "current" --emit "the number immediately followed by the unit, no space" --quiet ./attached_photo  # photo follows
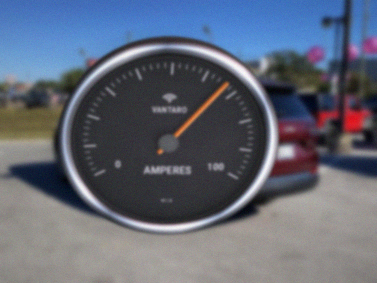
66A
